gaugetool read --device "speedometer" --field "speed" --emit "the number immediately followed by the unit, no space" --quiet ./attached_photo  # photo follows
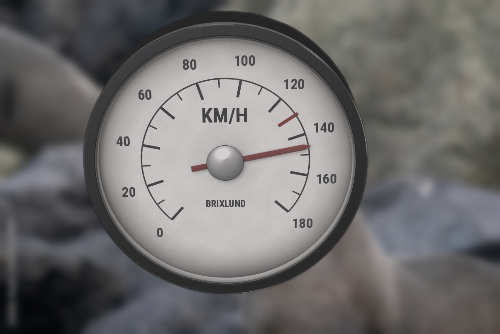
145km/h
